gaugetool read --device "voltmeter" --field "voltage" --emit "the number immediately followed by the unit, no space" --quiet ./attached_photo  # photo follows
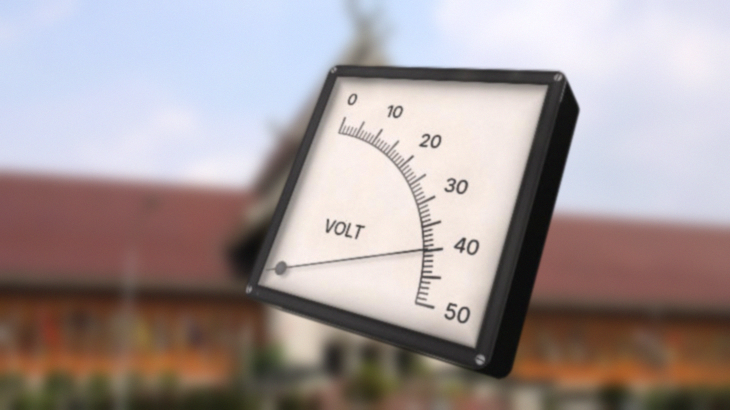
40V
